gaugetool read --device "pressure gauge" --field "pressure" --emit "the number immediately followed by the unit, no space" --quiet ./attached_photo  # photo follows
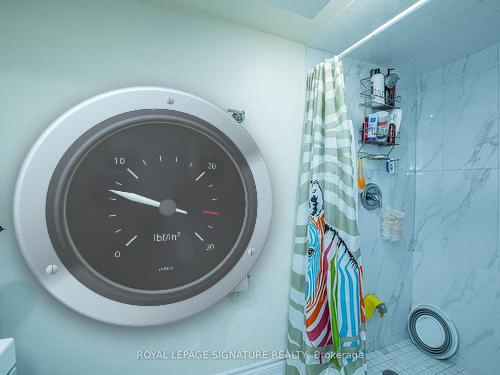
7psi
